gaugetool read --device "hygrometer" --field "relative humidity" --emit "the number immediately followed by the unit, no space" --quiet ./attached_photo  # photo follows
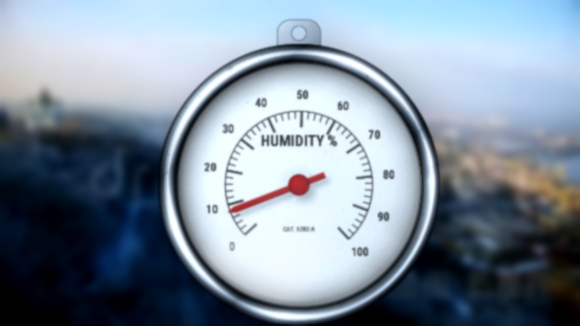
8%
